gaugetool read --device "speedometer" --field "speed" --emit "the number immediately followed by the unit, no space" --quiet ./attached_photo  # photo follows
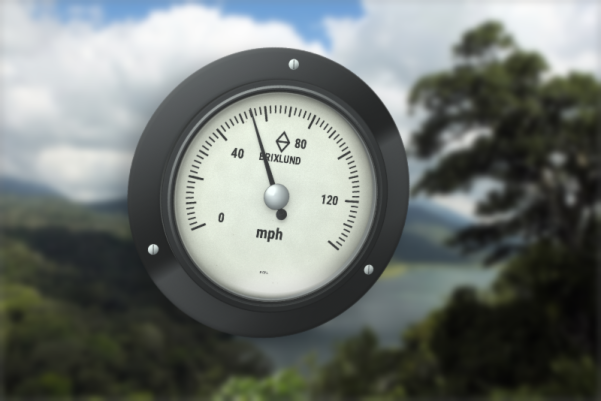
54mph
